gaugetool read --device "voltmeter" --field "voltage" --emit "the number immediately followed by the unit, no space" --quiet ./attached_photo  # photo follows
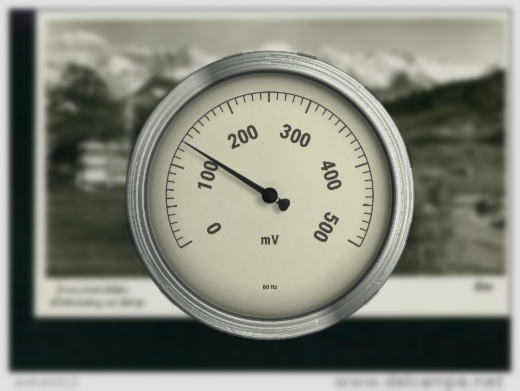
130mV
